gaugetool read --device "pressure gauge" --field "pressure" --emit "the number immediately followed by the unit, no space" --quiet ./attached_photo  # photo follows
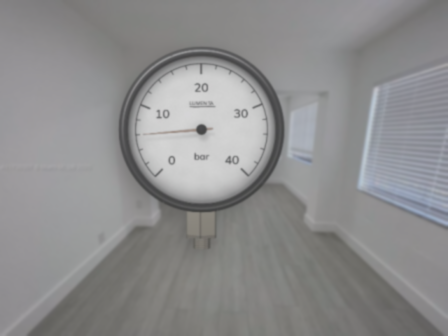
6bar
